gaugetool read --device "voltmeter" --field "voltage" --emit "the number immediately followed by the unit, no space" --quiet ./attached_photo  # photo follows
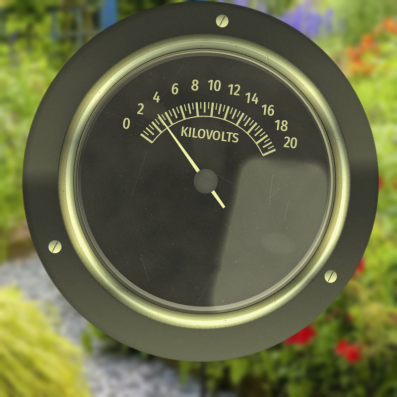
3kV
